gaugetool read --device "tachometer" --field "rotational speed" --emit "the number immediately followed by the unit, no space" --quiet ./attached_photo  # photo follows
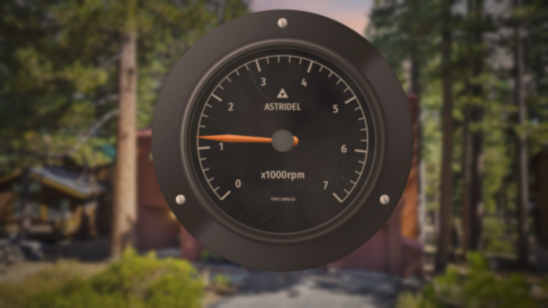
1200rpm
